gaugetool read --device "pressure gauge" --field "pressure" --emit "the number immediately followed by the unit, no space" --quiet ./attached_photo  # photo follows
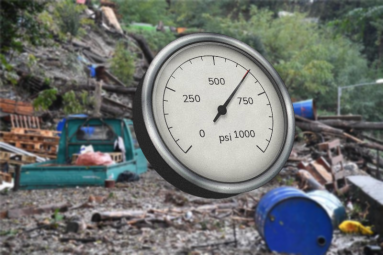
650psi
